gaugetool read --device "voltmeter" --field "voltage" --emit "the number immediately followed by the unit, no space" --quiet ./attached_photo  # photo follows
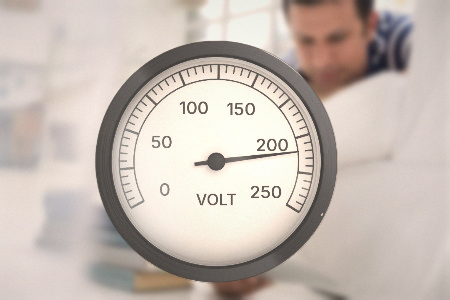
210V
